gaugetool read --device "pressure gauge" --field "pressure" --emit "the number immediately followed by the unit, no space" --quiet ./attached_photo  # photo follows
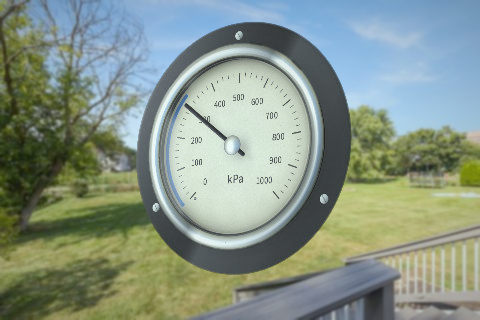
300kPa
